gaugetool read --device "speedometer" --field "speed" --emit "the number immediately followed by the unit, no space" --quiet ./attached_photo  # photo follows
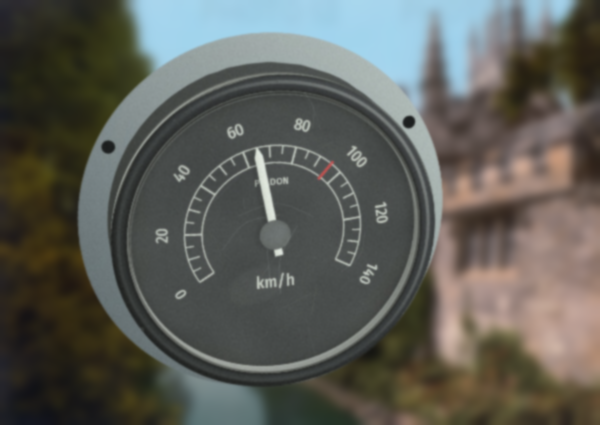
65km/h
